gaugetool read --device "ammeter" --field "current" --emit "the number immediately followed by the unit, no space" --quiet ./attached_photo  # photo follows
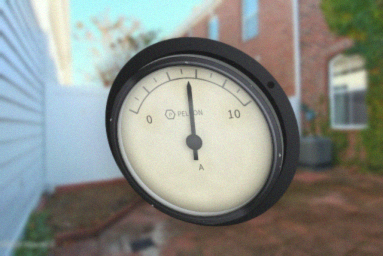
5.5A
